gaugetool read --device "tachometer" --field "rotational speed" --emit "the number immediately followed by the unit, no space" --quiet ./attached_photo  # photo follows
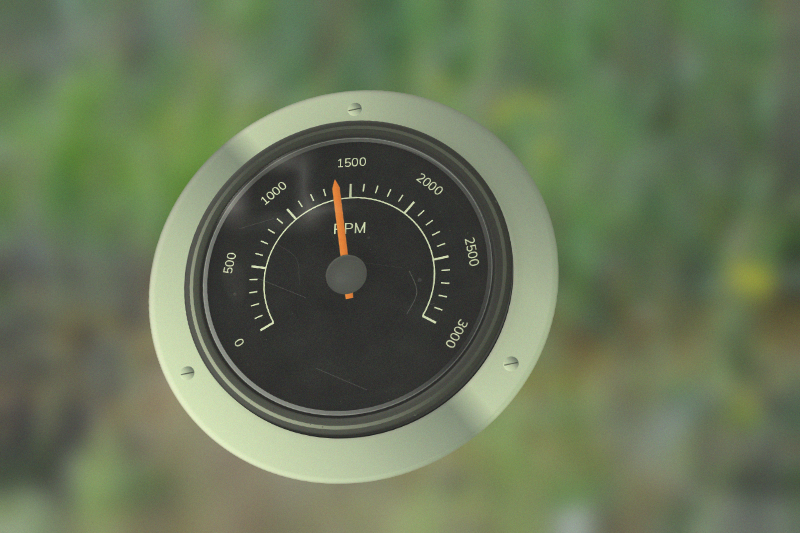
1400rpm
